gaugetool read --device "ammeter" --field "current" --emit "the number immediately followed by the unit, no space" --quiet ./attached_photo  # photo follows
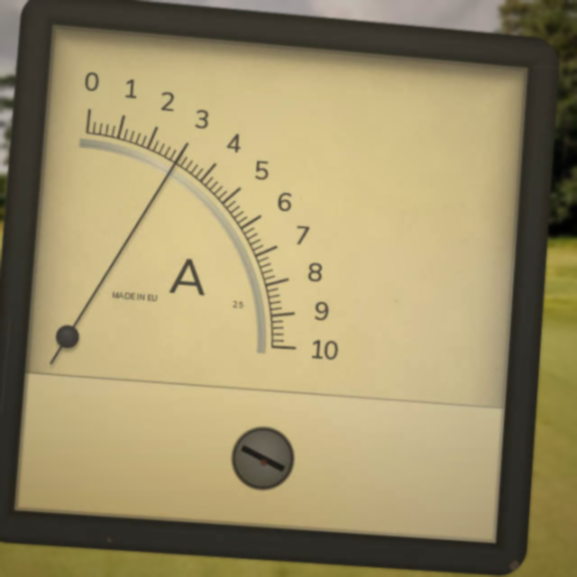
3A
